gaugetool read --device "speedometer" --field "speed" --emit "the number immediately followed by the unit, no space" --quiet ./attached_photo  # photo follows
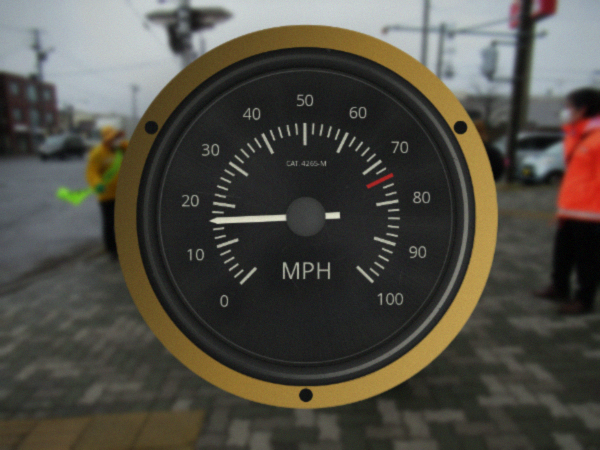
16mph
